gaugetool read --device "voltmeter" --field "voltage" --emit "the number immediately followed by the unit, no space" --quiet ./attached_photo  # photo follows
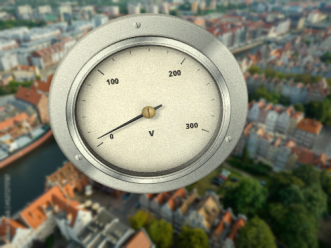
10V
